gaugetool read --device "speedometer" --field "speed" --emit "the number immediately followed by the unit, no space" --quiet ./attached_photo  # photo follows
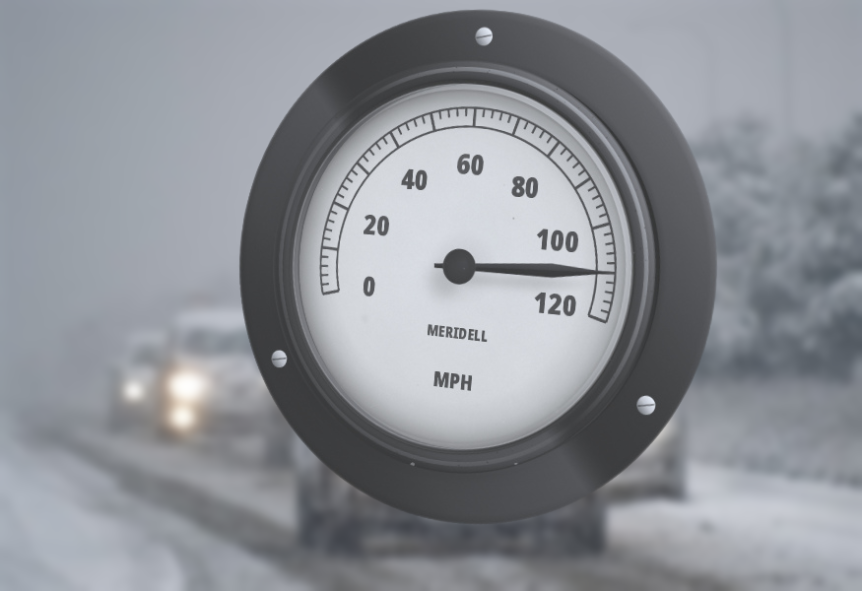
110mph
